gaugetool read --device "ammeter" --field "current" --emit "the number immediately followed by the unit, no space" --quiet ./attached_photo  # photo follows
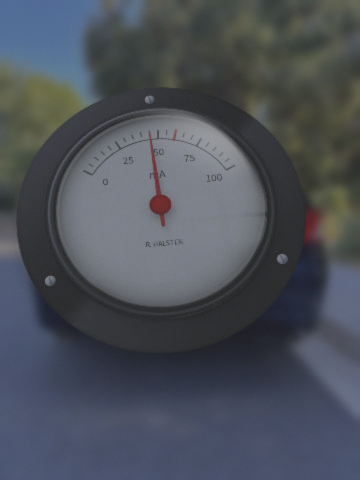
45mA
